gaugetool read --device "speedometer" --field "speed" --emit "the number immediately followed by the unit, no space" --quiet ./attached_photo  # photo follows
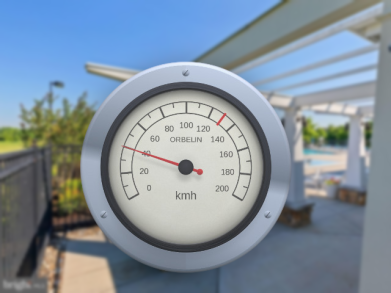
40km/h
